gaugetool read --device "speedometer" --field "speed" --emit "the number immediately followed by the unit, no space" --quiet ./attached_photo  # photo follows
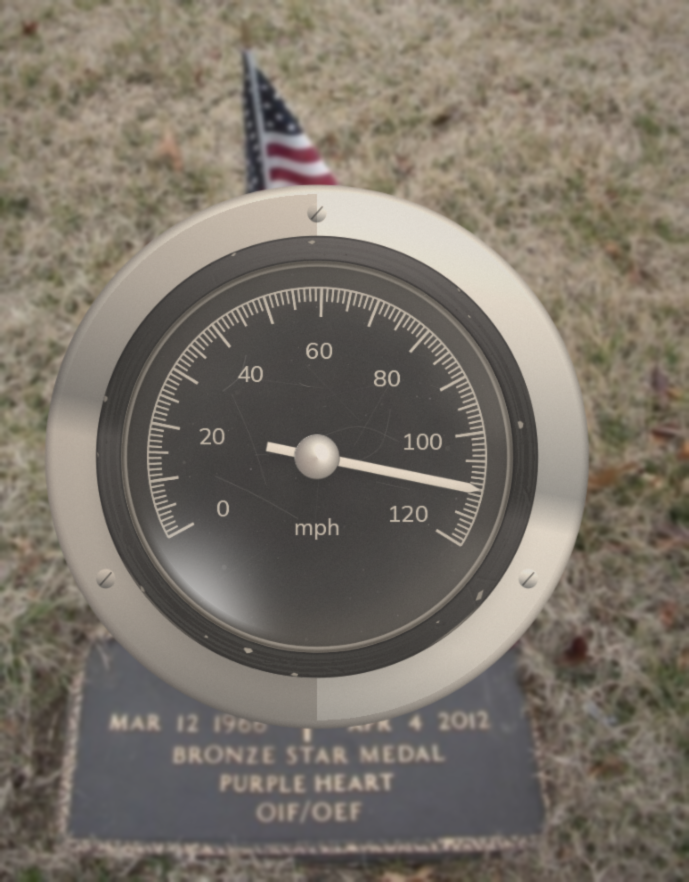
110mph
